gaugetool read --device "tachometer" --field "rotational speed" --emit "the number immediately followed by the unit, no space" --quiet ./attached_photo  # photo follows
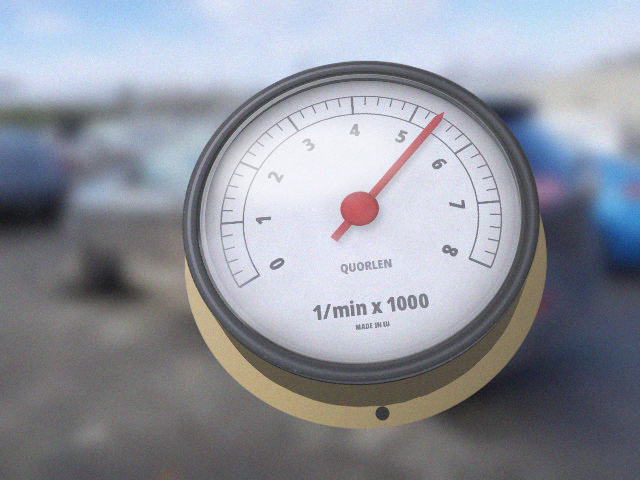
5400rpm
